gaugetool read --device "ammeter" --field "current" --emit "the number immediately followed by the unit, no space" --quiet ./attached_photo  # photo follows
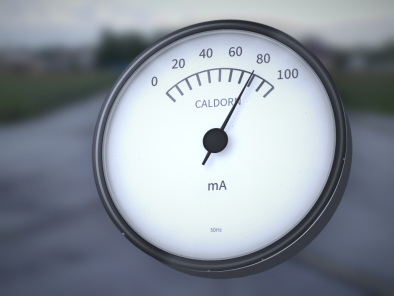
80mA
